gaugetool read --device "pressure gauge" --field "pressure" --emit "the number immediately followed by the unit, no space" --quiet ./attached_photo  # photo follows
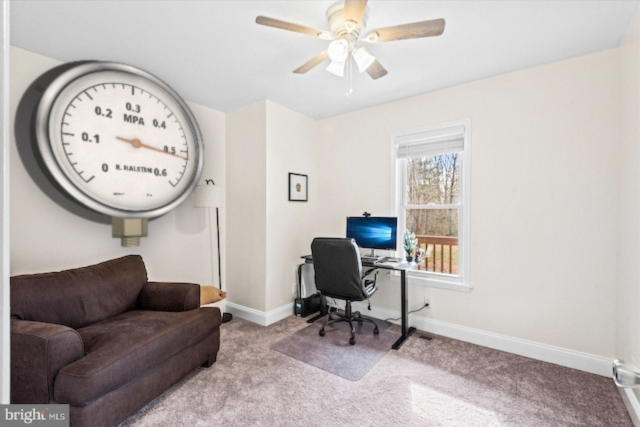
0.52MPa
